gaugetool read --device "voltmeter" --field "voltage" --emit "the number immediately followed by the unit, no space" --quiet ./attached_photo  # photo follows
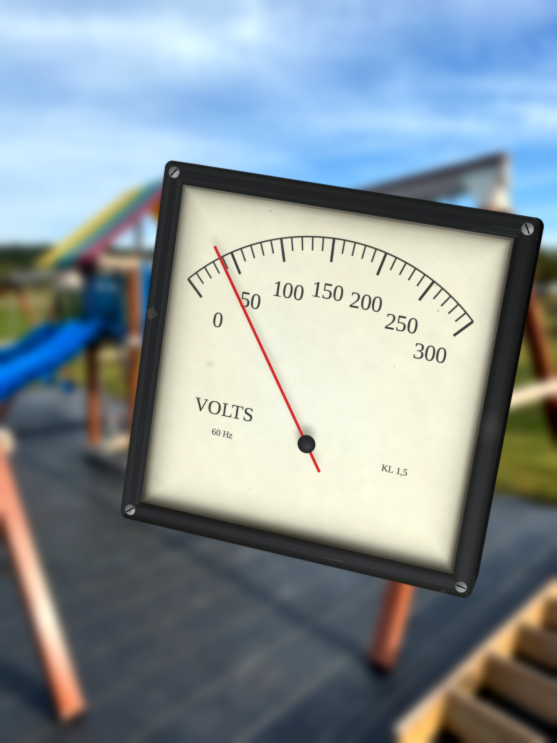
40V
